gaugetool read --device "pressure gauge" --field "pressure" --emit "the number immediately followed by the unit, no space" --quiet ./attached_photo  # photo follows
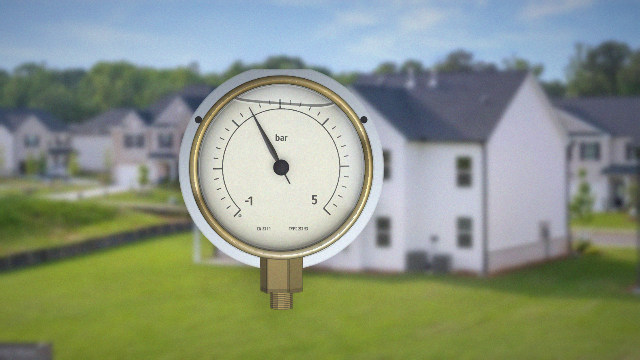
1.4bar
